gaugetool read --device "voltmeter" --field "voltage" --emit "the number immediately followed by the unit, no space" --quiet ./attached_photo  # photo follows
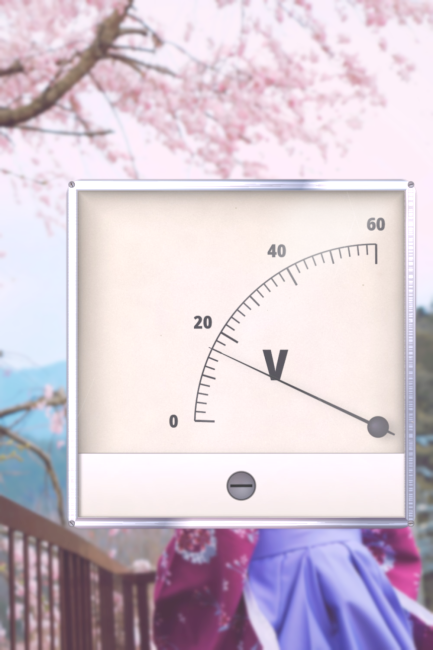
16V
